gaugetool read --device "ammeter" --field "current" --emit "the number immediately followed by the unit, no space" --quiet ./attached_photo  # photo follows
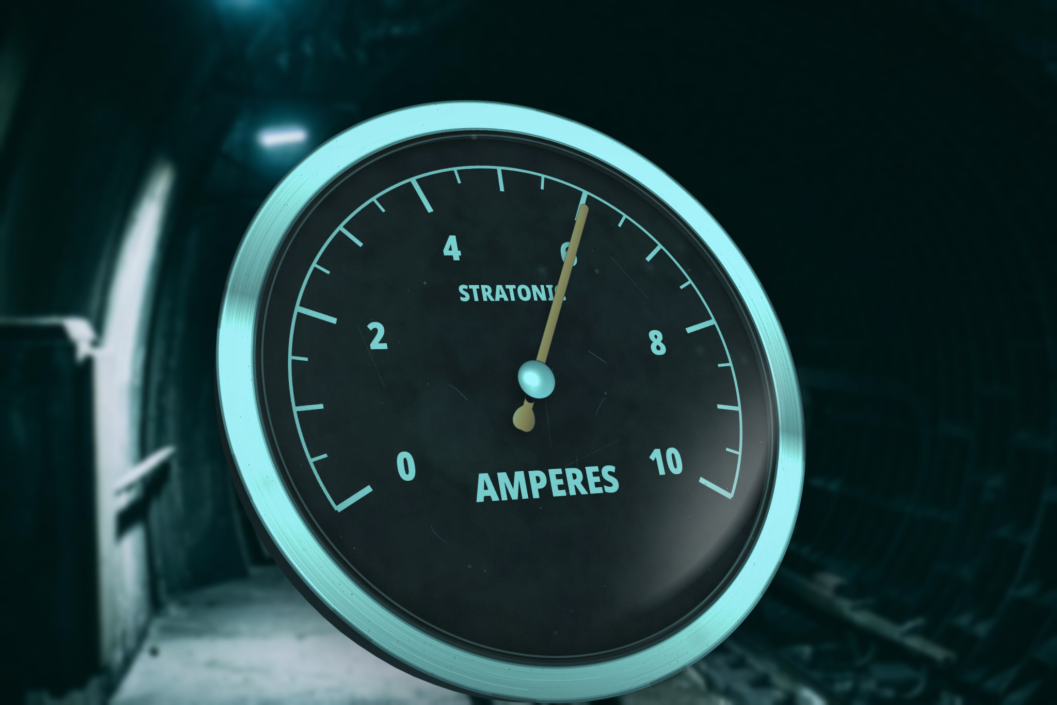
6A
